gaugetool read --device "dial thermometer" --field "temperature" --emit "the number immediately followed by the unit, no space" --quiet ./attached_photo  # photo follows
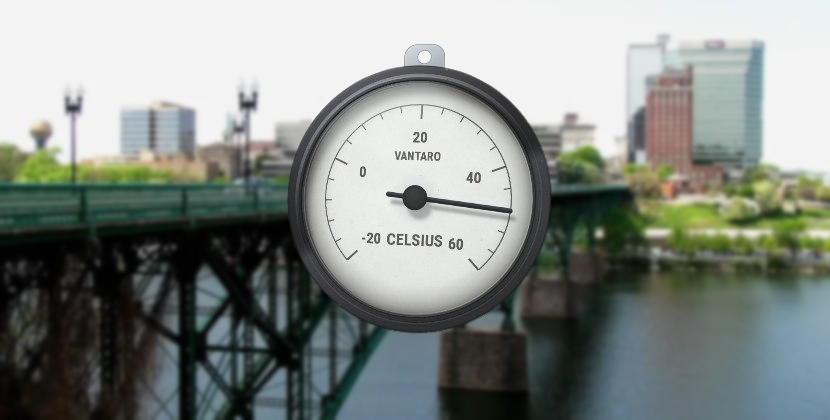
48°C
